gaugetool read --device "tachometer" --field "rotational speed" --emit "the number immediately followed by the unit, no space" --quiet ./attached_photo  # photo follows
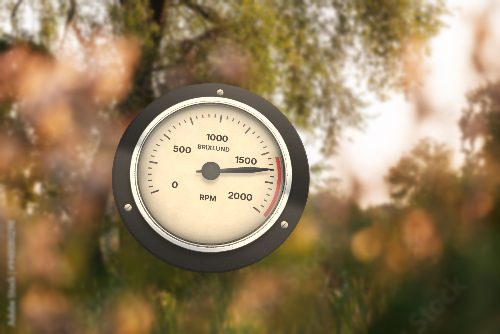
1650rpm
